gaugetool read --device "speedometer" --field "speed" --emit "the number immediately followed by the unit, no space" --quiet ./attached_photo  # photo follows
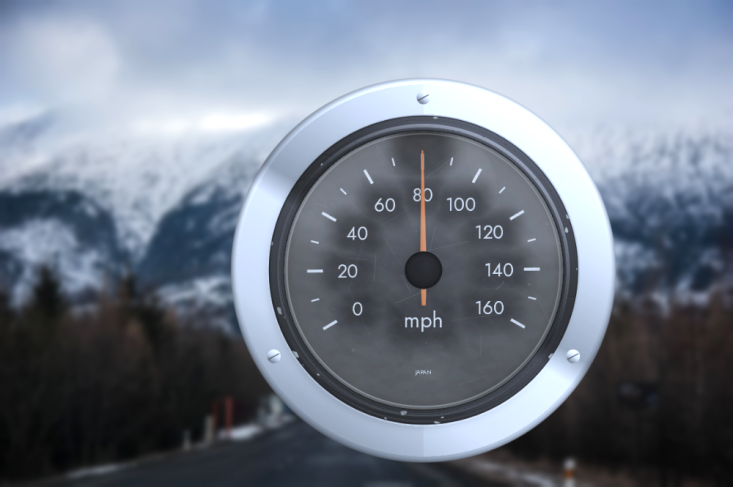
80mph
